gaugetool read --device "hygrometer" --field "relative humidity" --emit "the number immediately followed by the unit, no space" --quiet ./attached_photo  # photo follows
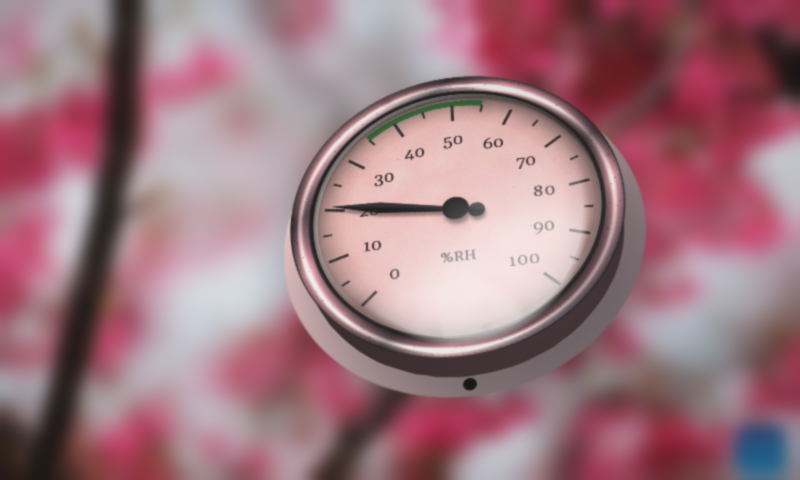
20%
